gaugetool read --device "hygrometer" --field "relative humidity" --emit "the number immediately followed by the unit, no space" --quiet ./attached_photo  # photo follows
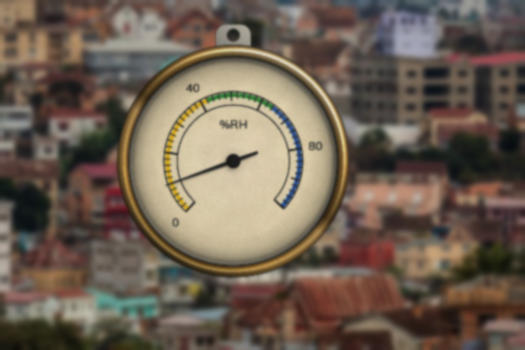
10%
